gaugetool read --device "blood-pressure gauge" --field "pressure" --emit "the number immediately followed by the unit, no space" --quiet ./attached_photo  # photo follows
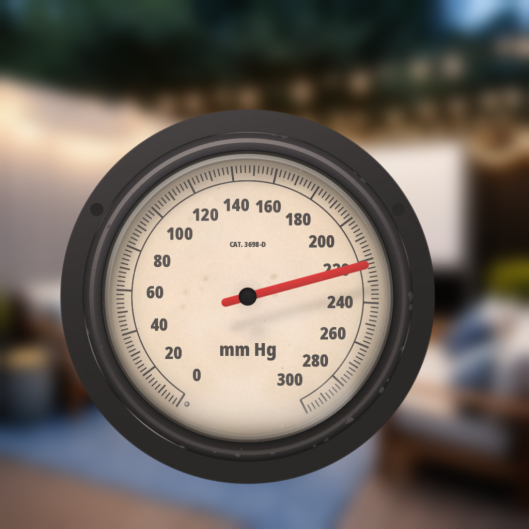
222mmHg
